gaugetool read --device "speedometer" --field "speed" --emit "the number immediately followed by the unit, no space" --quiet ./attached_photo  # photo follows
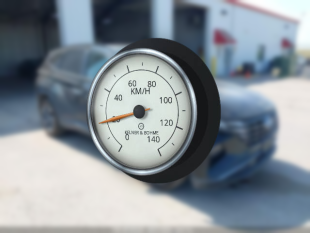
20km/h
